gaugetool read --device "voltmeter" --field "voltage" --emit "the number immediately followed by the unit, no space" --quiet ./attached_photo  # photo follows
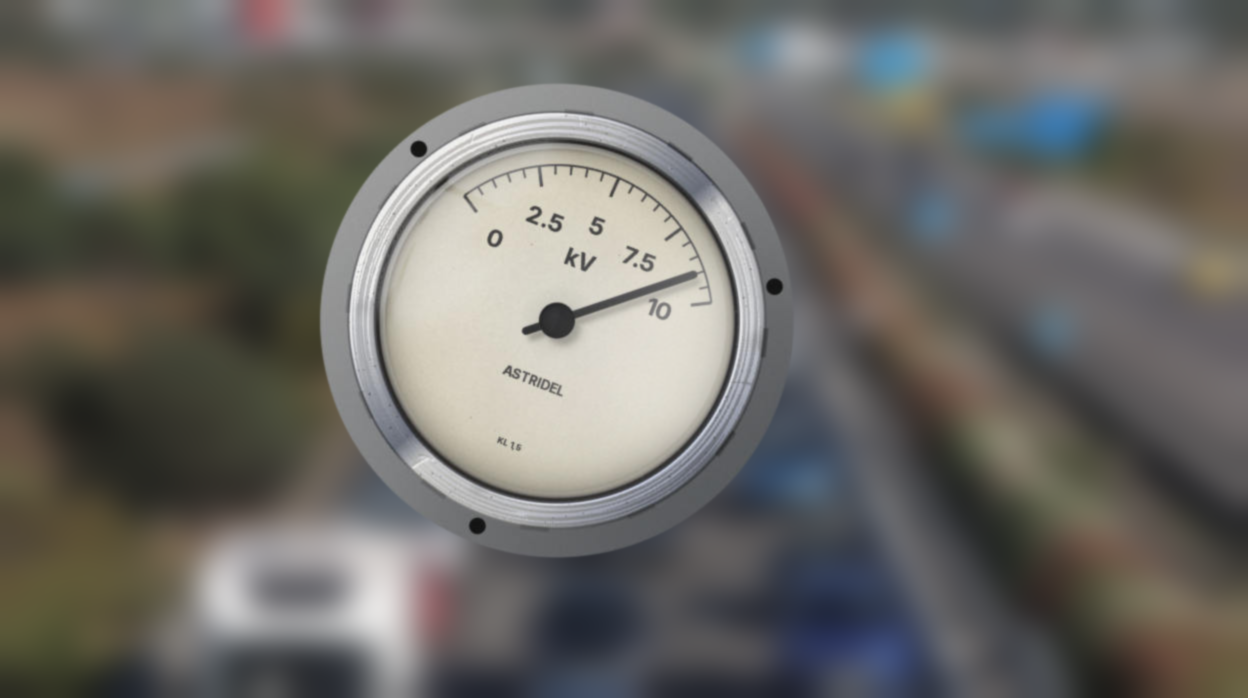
9kV
